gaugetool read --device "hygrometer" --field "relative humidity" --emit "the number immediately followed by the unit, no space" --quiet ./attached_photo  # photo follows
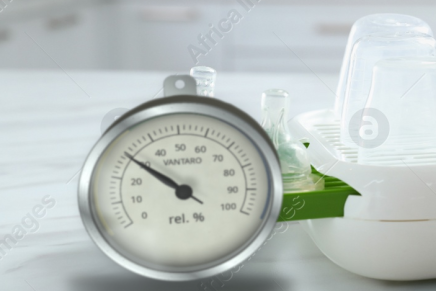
30%
